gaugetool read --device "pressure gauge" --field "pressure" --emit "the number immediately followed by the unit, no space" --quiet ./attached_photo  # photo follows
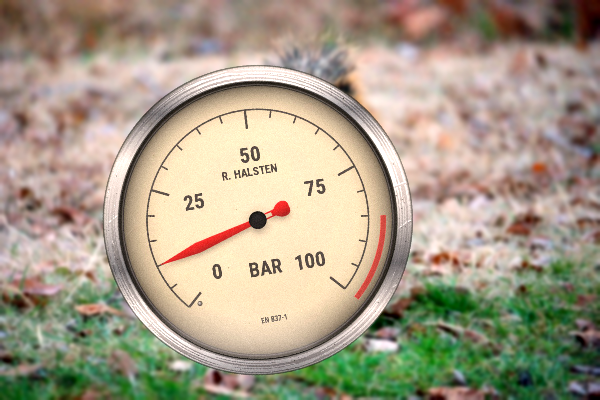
10bar
